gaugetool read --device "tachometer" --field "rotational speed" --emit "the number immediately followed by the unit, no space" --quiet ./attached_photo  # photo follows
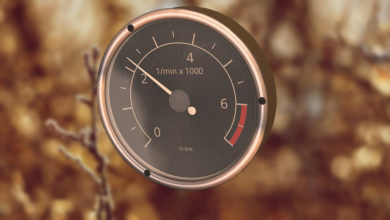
2250rpm
